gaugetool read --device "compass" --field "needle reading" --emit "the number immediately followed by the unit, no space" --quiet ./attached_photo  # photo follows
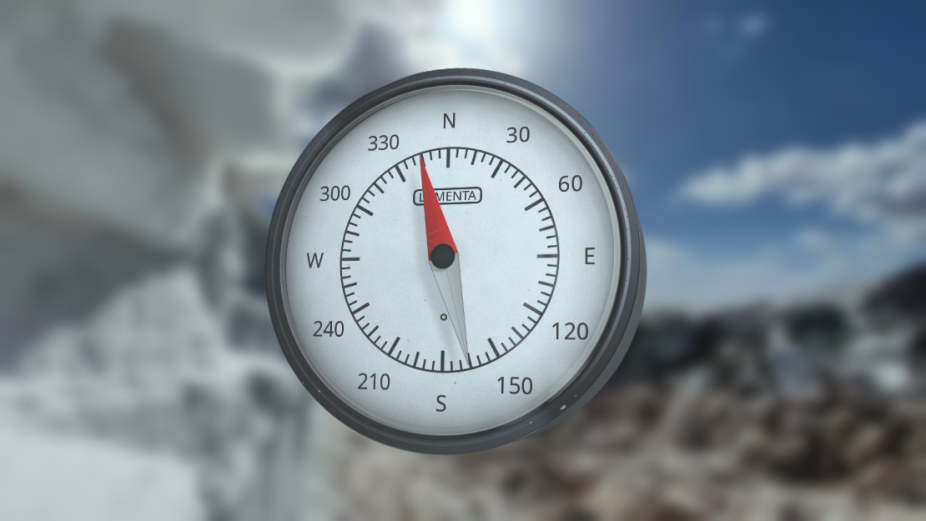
345°
